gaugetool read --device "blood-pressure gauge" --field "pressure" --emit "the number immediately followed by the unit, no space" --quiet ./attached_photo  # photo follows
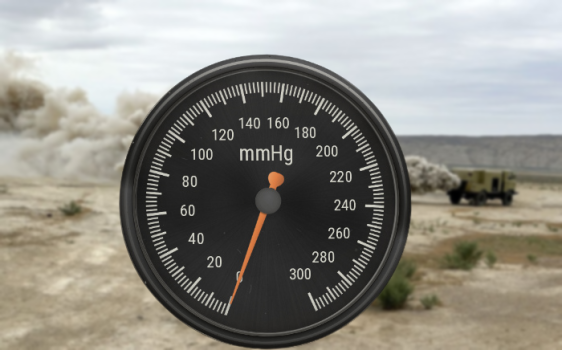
0mmHg
